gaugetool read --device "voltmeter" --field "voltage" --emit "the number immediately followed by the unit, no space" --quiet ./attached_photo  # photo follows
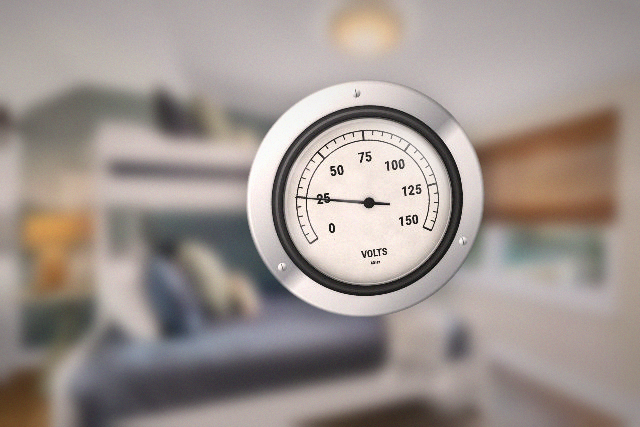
25V
